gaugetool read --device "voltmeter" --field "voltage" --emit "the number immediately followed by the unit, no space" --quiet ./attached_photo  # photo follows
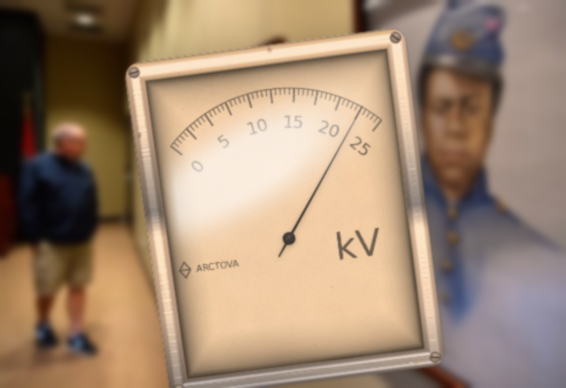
22.5kV
